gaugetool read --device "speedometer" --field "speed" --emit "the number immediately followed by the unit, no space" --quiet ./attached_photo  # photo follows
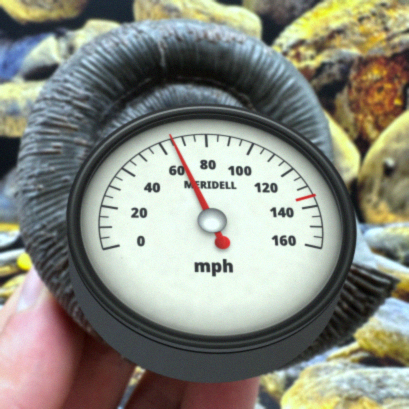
65mph
